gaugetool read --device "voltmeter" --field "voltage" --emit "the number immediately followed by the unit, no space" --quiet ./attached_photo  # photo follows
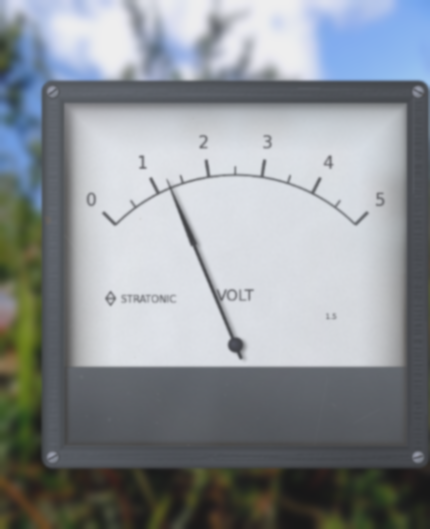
1.25V
